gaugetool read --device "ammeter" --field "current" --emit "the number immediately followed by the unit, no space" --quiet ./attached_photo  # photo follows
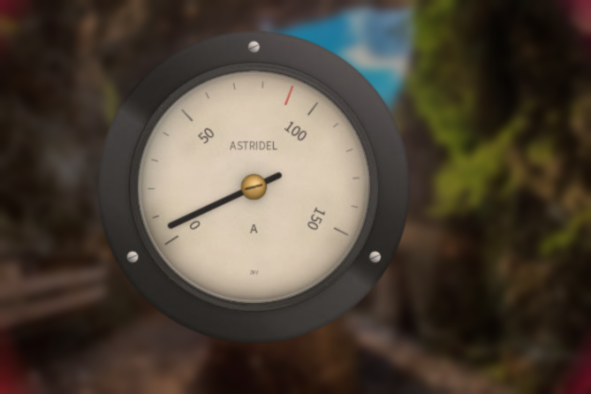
5A
